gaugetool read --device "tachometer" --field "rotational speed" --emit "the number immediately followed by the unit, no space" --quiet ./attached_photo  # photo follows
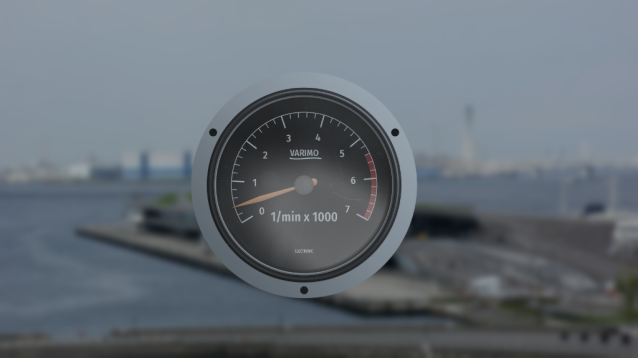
400rpm
